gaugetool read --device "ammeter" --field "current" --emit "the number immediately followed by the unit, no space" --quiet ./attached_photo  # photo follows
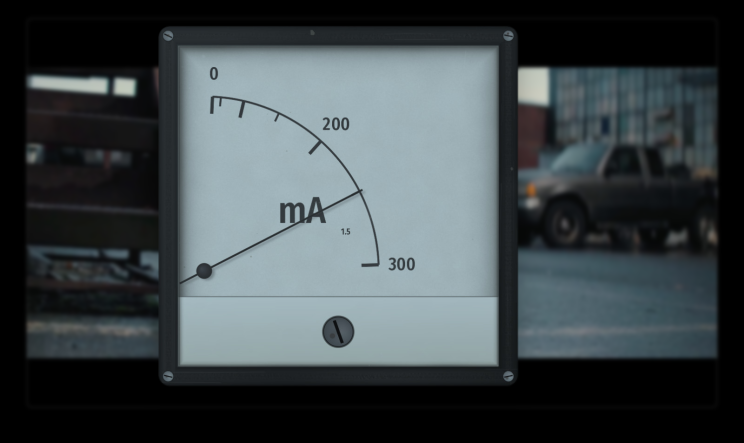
250mA
